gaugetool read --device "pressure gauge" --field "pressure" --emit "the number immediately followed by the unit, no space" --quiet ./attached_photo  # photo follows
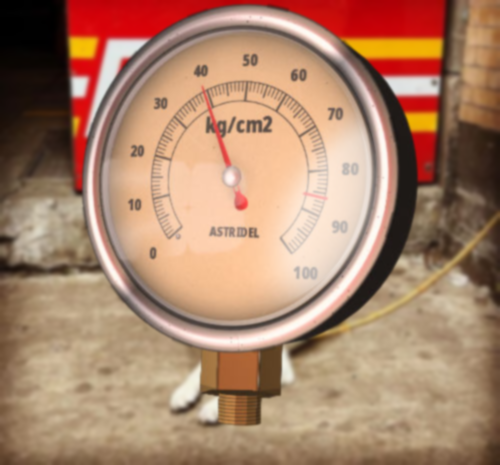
40kg/cm²
